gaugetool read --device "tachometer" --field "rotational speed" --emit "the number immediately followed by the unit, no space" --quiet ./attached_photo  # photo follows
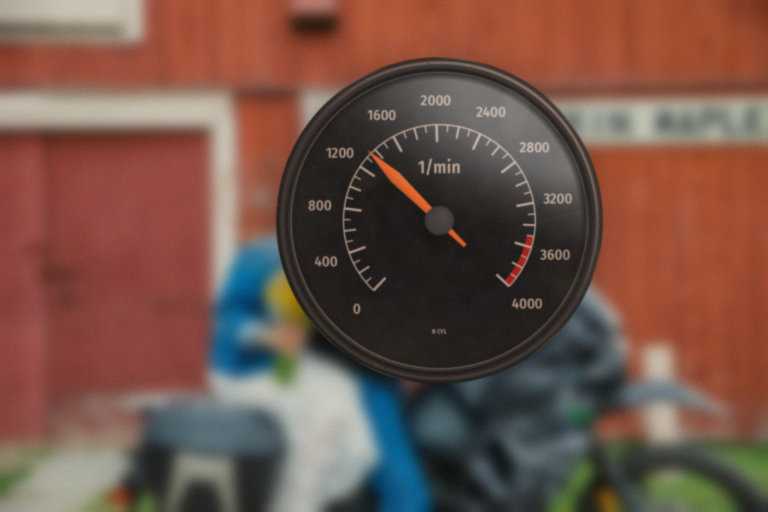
1350rpm
